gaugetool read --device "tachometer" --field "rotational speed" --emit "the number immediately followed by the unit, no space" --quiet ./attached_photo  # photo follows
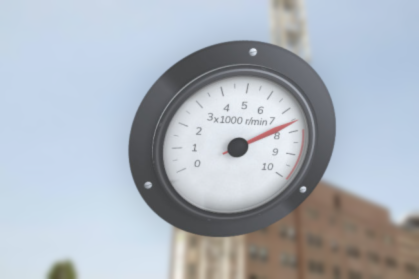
7500rpm
